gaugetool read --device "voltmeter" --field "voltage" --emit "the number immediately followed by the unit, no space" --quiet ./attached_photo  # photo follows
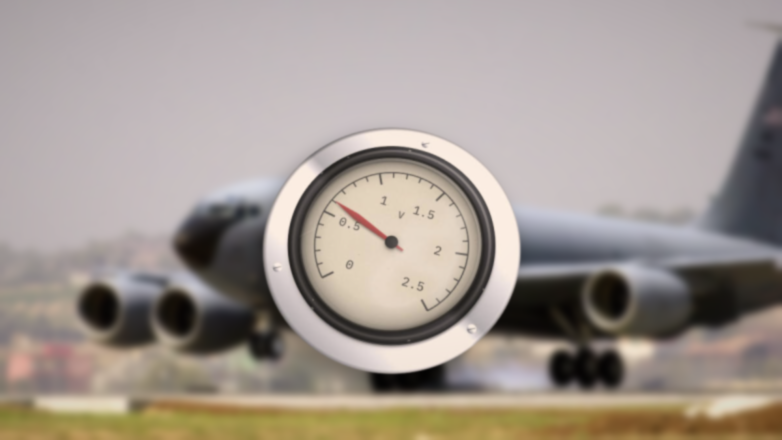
0.6V
